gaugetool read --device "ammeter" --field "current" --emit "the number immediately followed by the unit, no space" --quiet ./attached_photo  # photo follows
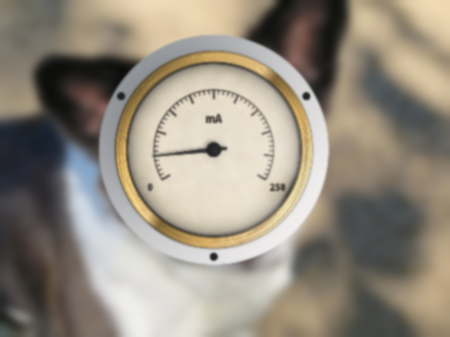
25mA
